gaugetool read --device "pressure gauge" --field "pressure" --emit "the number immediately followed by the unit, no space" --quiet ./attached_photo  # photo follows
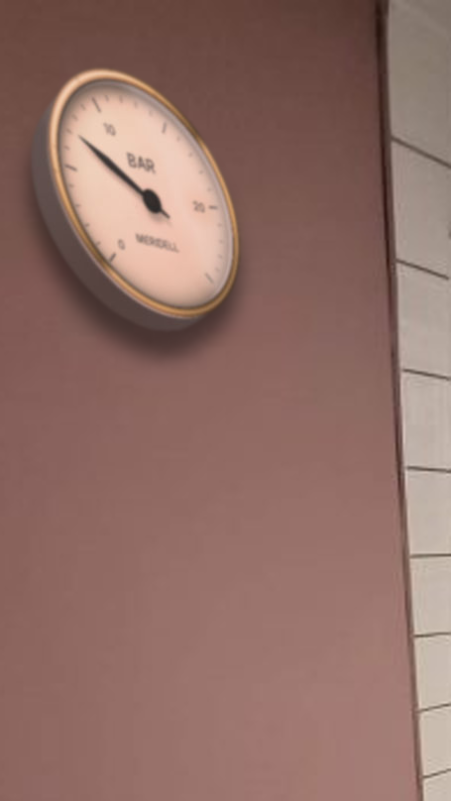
7bar
